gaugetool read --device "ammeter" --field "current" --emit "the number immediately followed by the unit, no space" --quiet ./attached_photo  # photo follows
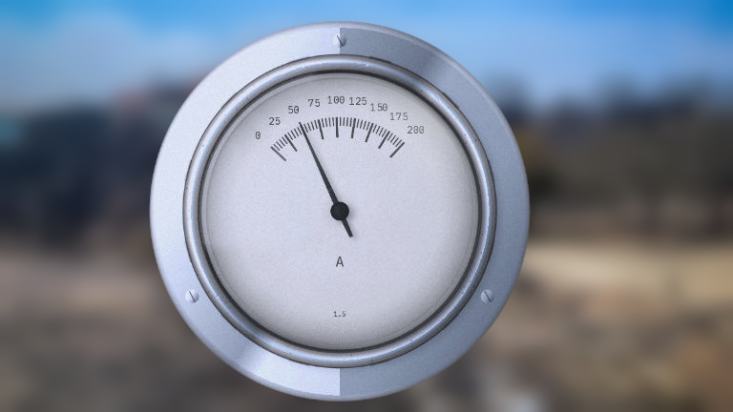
50A
